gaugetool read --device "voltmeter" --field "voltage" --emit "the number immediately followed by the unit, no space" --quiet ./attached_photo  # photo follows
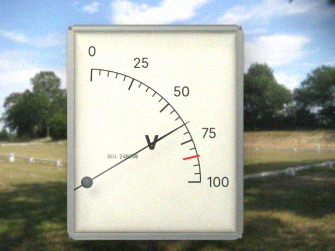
65V
